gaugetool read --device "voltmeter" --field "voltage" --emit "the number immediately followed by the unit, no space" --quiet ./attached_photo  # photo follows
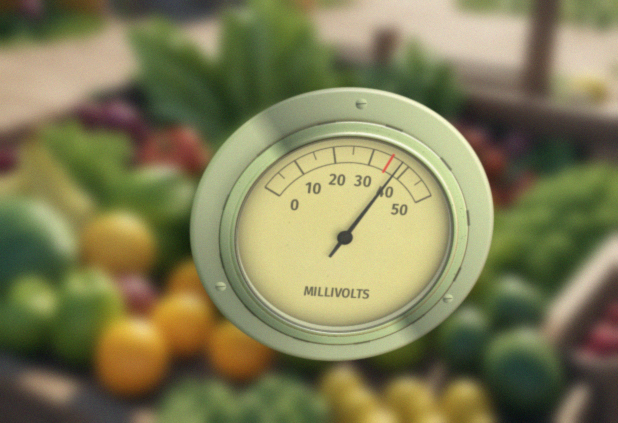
37.5mV
